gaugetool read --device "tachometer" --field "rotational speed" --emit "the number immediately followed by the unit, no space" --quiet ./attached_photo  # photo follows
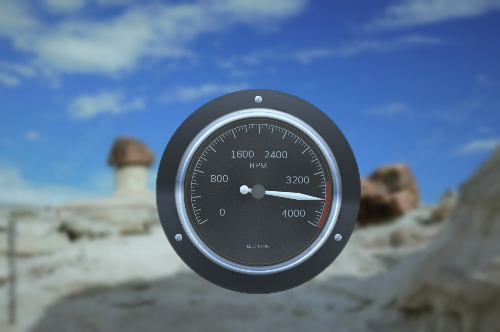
3600rpm
